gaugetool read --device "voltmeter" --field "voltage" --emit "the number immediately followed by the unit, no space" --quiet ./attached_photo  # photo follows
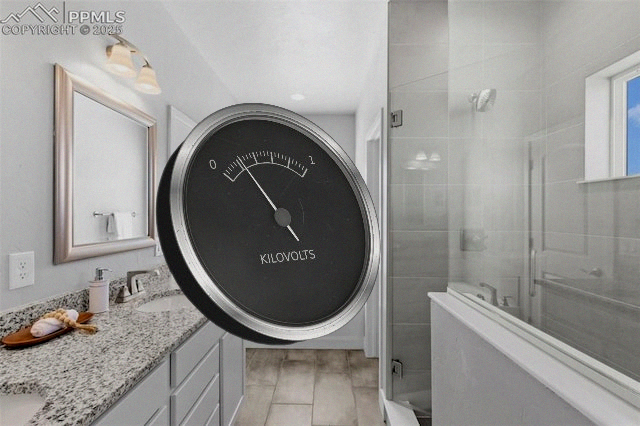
0.2kV
